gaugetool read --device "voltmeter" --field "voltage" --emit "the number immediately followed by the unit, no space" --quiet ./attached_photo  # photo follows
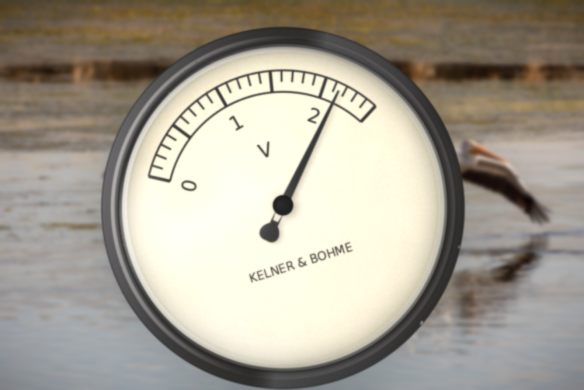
2.15V
